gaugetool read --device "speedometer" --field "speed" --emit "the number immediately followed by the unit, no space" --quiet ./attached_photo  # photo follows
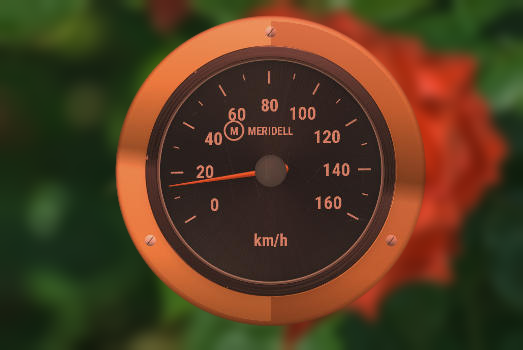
15km/h
